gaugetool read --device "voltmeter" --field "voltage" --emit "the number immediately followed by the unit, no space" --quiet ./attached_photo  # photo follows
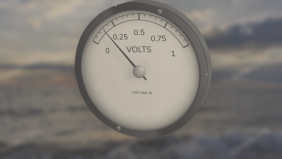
0.15V
